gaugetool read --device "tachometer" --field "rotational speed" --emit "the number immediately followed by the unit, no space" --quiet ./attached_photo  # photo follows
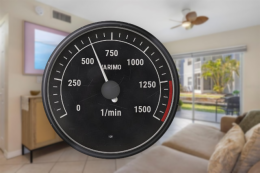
600rpm
